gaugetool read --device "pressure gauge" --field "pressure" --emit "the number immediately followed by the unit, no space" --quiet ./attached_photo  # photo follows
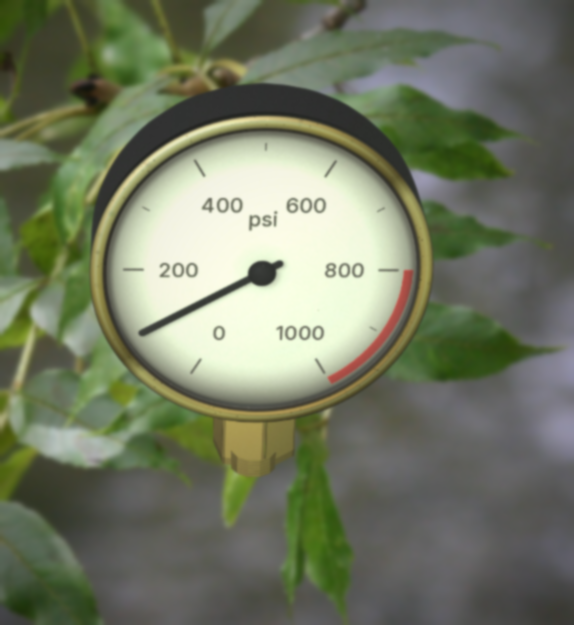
100psi
